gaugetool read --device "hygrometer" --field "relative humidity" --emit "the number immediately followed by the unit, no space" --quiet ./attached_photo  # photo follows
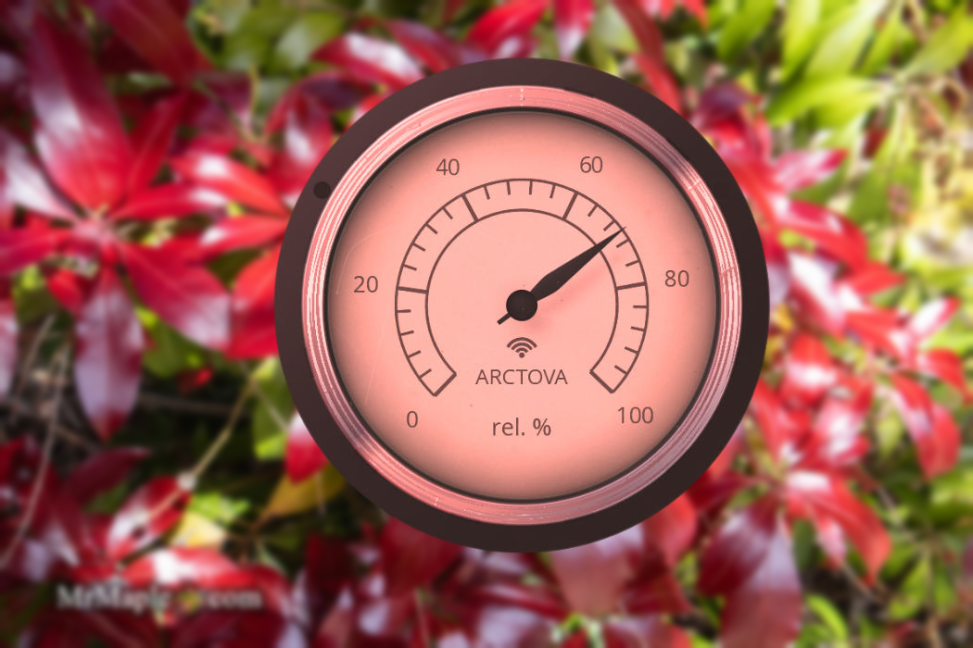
70%
